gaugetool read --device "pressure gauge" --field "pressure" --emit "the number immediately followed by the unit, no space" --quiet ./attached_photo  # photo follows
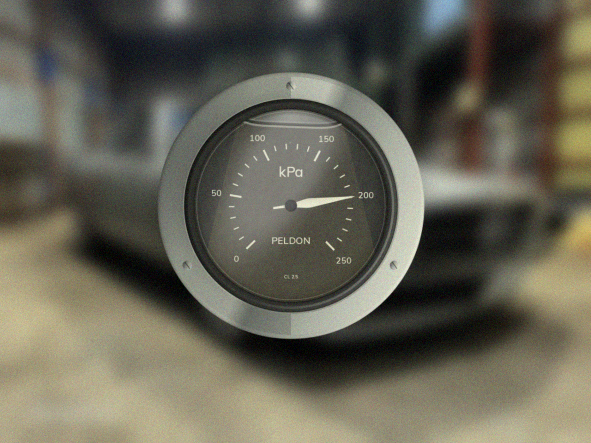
200kPa
